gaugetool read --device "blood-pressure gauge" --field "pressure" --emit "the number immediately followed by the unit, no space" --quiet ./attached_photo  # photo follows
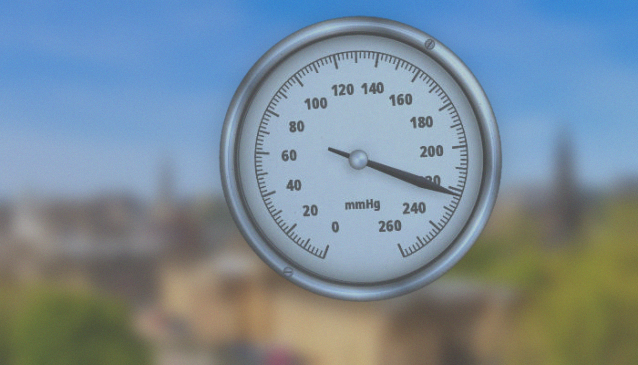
222mmHg
